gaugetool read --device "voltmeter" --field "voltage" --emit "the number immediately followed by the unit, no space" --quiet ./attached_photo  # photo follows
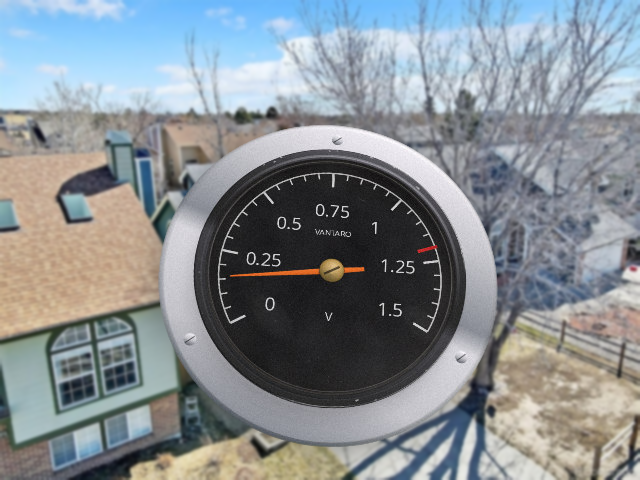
0.15V
